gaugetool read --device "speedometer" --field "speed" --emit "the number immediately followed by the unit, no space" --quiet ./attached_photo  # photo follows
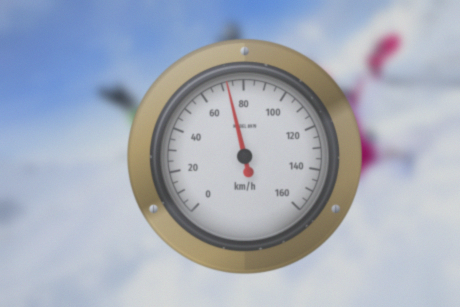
72.5km/h
